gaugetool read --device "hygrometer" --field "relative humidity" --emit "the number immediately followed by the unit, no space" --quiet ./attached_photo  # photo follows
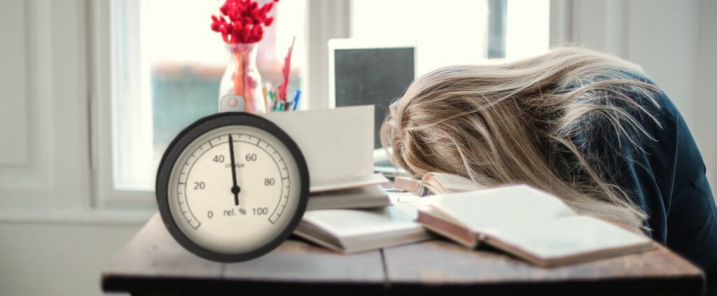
48%
